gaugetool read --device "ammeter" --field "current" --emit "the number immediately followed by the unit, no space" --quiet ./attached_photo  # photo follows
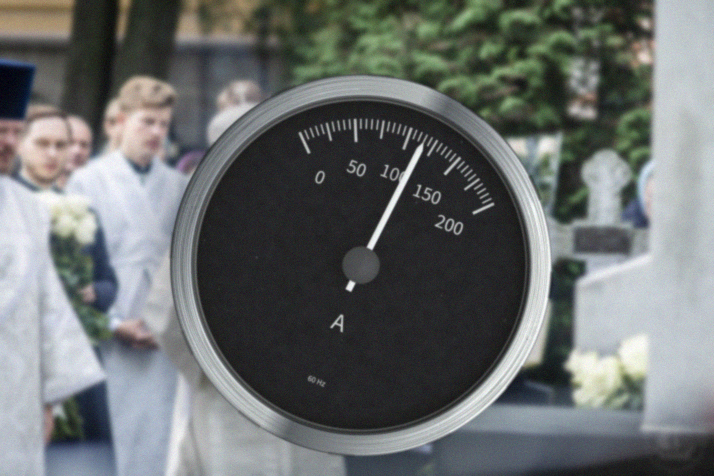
115A
